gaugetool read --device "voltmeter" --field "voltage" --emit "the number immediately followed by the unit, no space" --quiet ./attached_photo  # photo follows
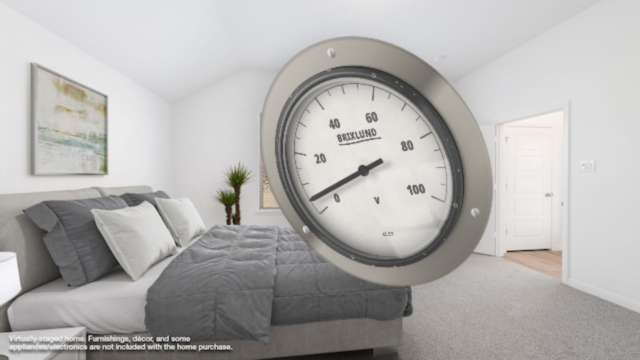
5V
